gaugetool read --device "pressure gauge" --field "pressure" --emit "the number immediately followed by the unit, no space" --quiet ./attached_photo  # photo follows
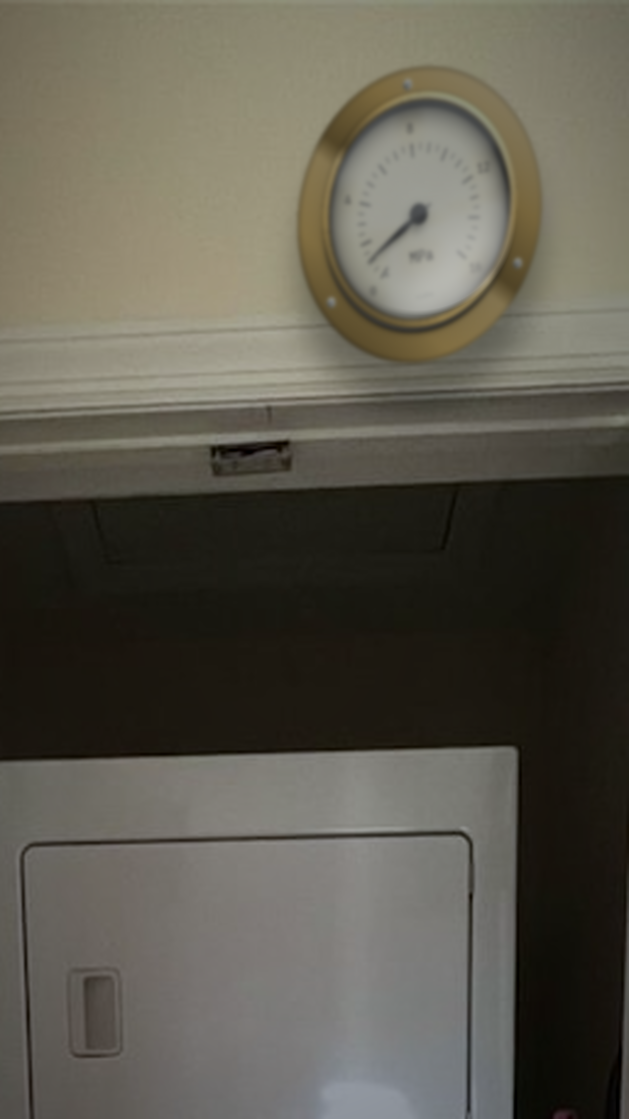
1MPa
